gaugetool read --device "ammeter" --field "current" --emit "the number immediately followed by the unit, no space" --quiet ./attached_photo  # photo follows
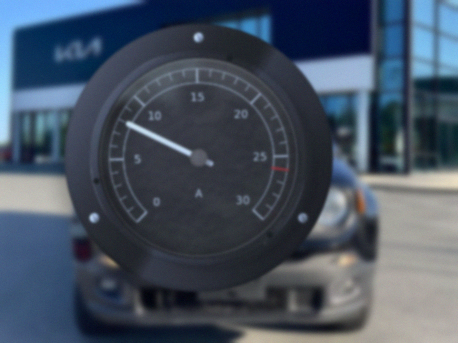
8A
